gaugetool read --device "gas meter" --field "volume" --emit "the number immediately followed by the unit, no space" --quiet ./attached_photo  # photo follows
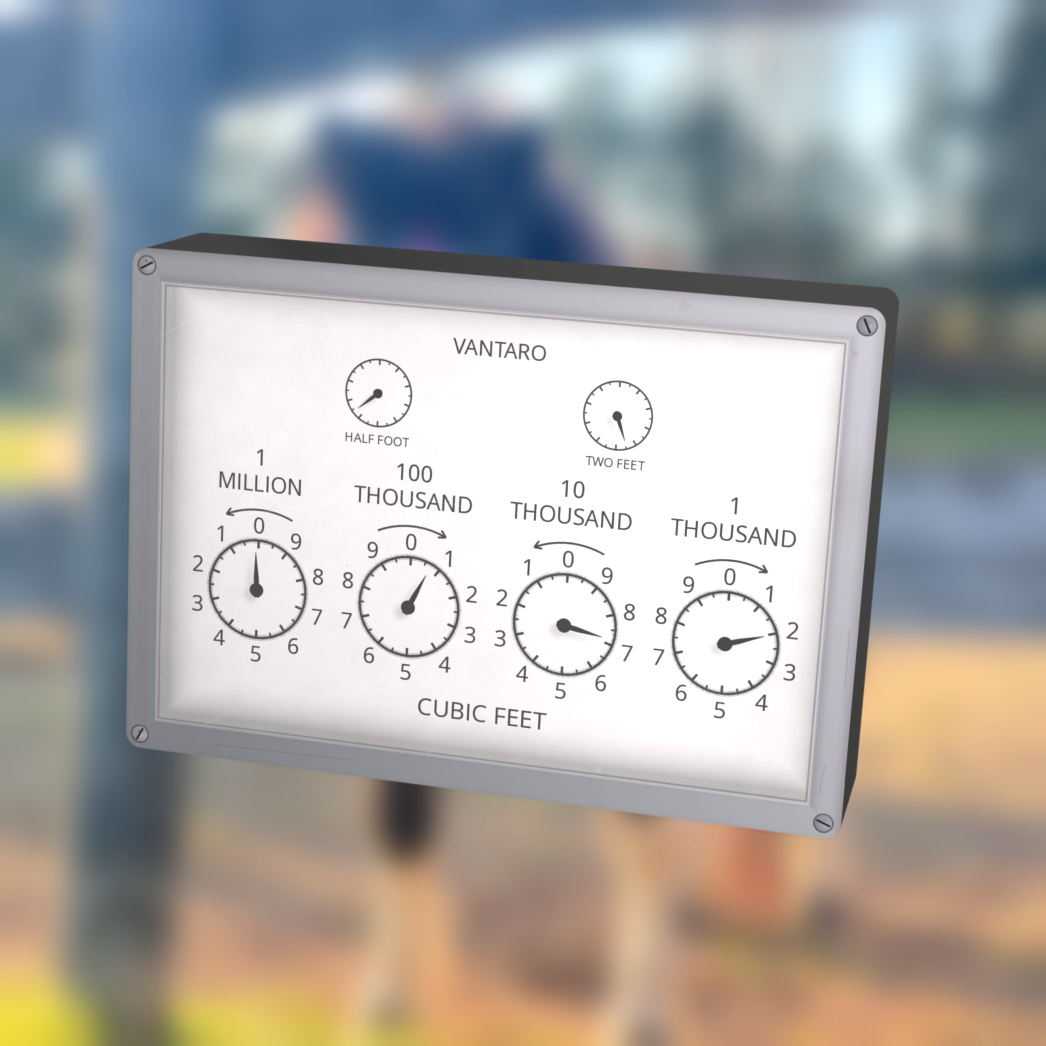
7200ft³
